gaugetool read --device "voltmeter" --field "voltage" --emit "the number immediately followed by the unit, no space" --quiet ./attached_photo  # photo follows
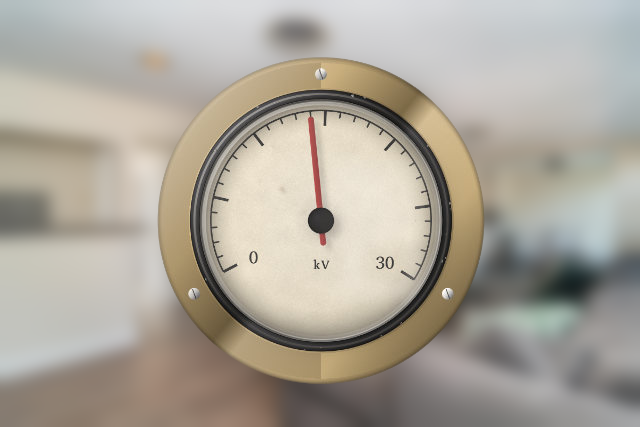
14kV
